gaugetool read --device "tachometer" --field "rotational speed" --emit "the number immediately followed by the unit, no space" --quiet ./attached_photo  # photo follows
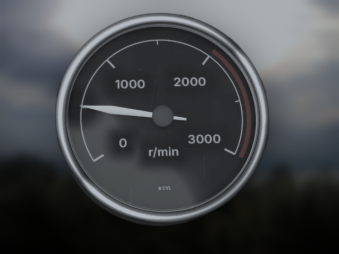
500rpm
